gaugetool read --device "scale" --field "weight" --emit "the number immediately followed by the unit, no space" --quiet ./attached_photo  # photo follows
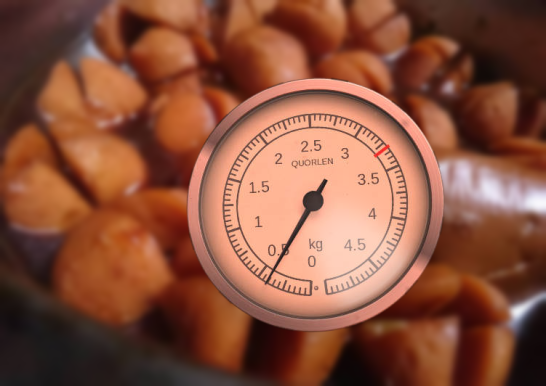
0.4kg
